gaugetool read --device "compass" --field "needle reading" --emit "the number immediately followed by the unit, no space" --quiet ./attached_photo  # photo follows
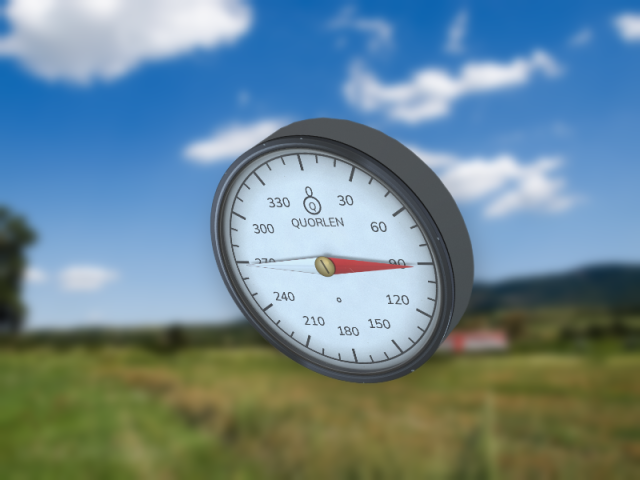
90°
